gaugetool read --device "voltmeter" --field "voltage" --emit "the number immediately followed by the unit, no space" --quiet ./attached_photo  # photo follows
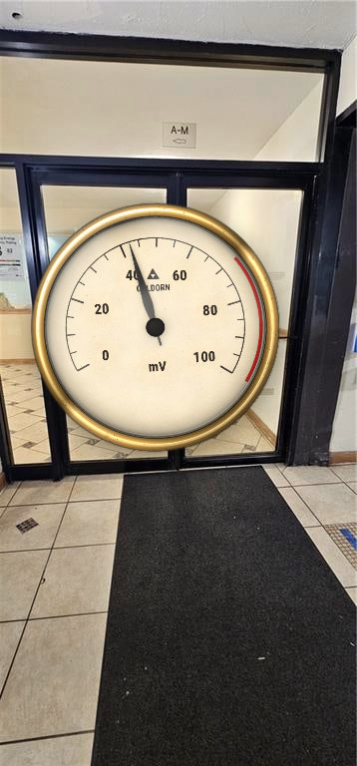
42.5mV
